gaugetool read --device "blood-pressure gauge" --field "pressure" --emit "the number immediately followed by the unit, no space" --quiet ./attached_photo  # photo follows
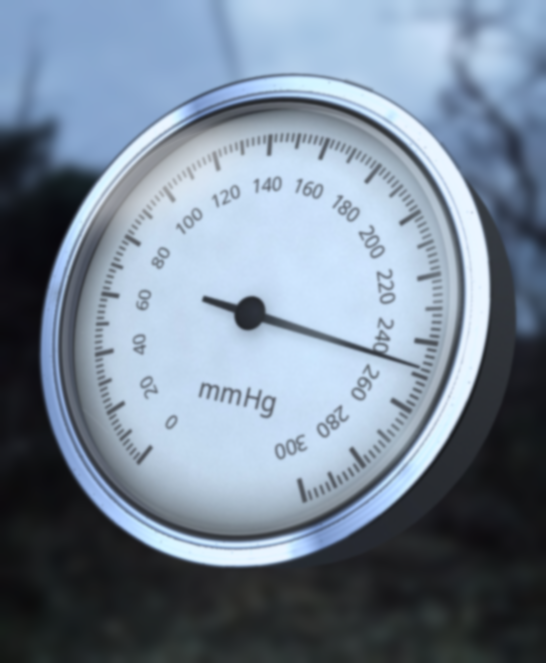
248mmHg
